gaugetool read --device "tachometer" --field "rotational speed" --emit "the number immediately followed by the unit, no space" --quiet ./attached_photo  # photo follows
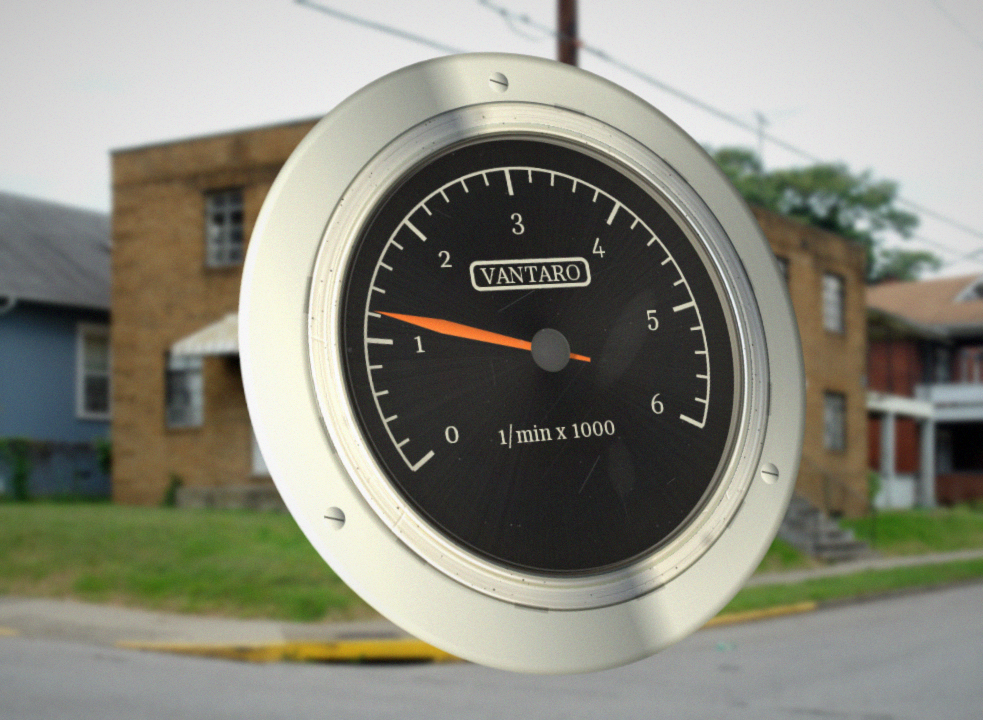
1200rpm
